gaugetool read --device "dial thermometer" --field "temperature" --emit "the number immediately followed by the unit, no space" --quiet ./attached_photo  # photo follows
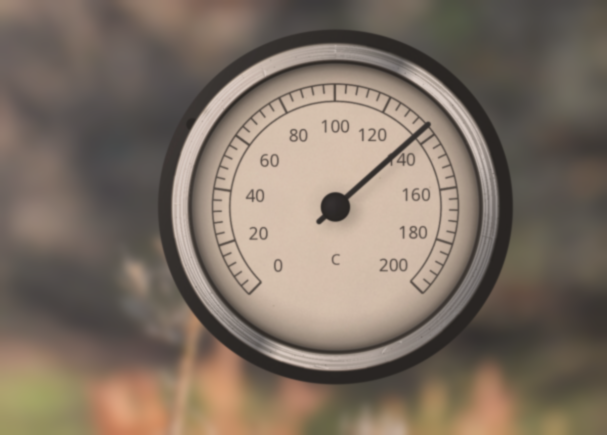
136°C
